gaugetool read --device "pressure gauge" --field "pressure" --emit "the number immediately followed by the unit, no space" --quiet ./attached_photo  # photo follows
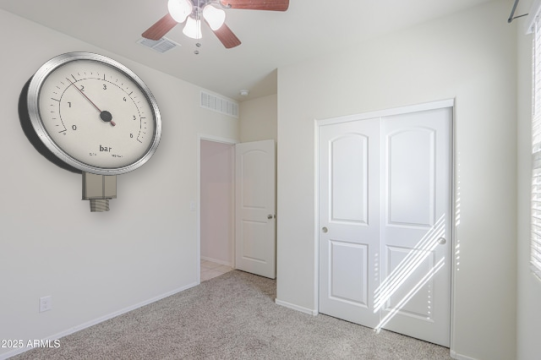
1.8bar
